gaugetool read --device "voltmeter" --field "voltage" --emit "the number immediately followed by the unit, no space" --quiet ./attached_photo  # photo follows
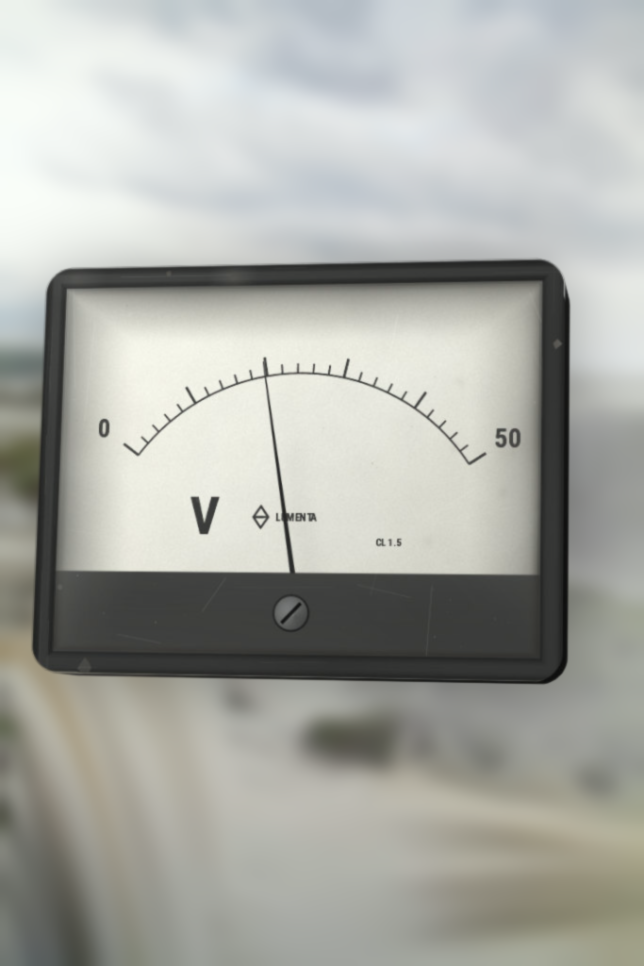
20V
